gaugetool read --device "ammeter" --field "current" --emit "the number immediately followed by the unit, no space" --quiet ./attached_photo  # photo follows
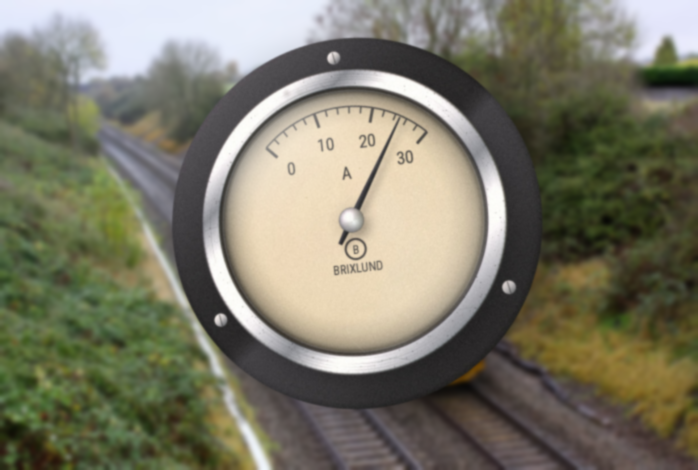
25A
